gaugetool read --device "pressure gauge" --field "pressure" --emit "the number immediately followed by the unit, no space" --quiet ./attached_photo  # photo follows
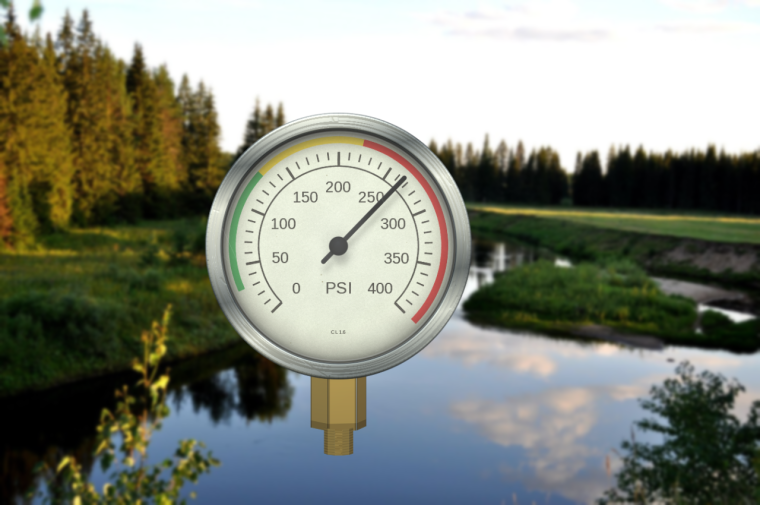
265psi
